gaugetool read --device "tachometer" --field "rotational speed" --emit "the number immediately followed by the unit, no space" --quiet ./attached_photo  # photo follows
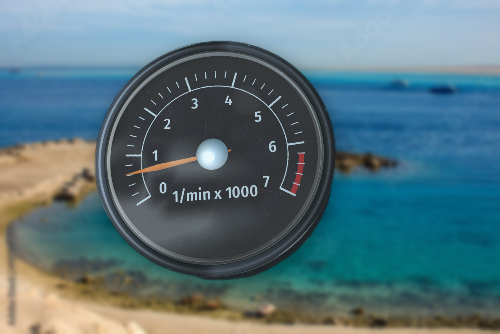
600rpm
